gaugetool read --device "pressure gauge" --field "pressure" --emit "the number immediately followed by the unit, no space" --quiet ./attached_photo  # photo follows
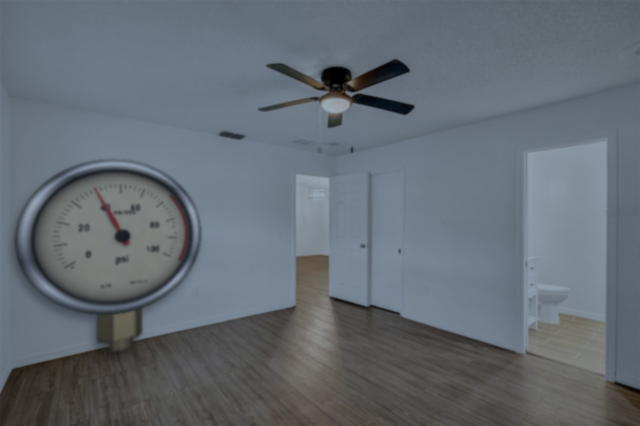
40psi
